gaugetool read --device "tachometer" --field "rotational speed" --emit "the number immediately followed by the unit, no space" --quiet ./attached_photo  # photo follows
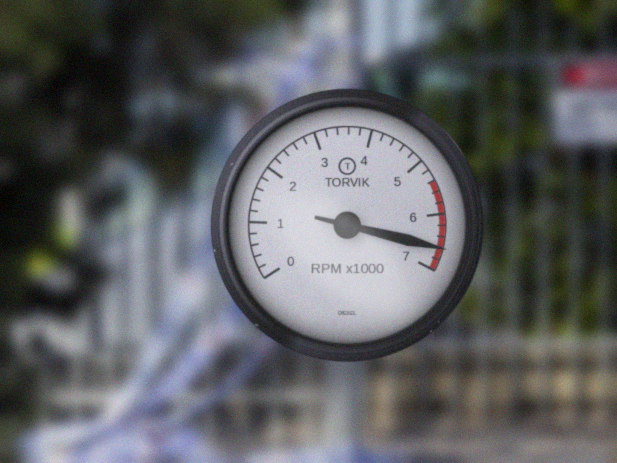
6600rpm
